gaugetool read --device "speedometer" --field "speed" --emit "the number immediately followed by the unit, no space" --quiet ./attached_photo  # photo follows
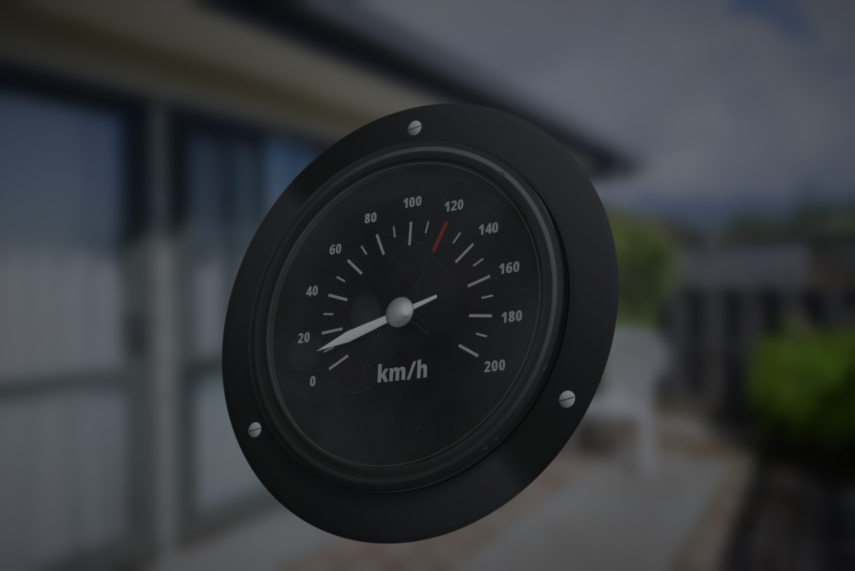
10km/h
